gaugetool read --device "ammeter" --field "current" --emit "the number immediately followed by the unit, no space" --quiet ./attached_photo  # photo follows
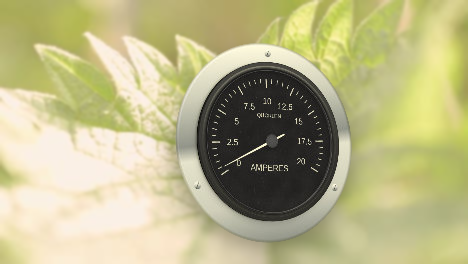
0.5A
